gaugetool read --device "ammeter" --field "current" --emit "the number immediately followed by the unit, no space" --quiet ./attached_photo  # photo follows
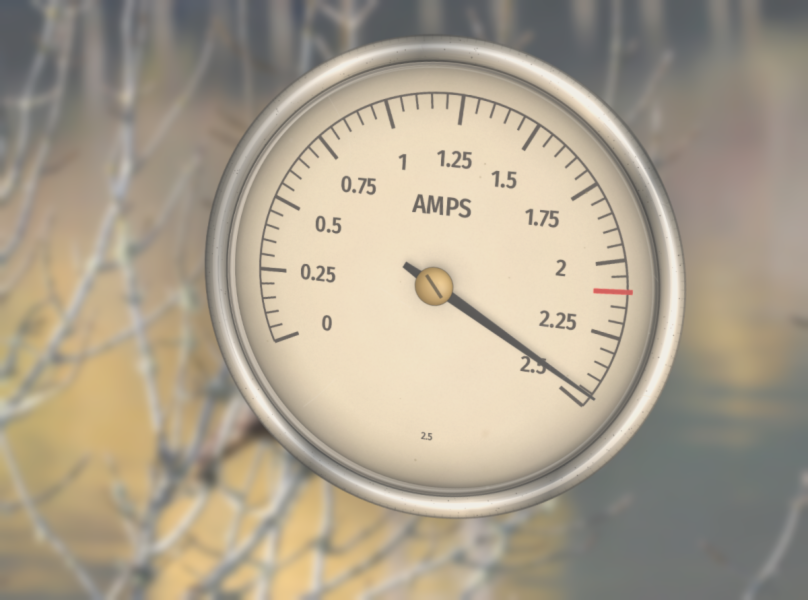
2.45A
